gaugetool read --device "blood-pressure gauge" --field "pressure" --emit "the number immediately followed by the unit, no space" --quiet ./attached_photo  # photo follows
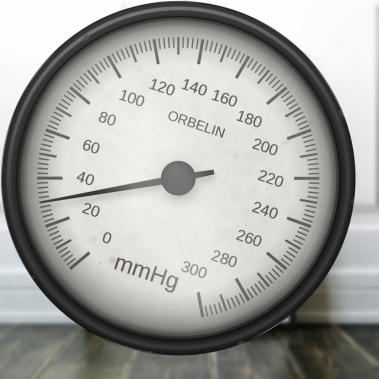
30mmHg
